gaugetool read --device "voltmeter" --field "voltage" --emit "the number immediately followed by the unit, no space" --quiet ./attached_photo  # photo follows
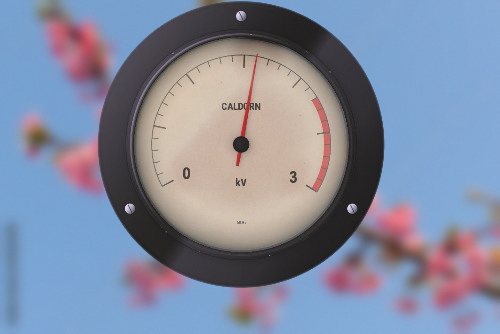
1.6kV
